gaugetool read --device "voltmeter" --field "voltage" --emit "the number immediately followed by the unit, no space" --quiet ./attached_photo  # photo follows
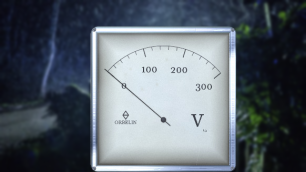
0V
